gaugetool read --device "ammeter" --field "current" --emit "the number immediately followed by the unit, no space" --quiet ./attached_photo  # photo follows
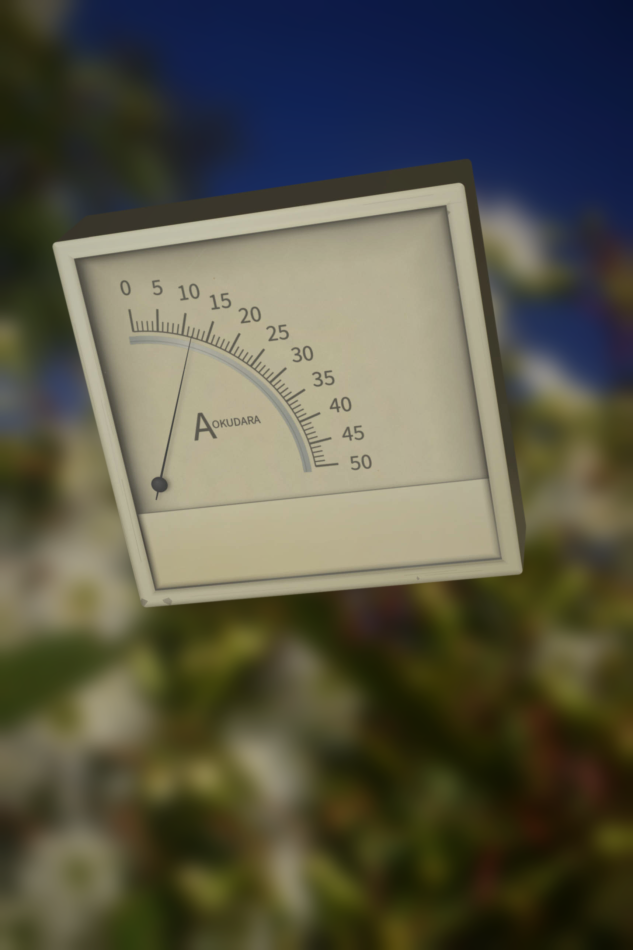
12A
